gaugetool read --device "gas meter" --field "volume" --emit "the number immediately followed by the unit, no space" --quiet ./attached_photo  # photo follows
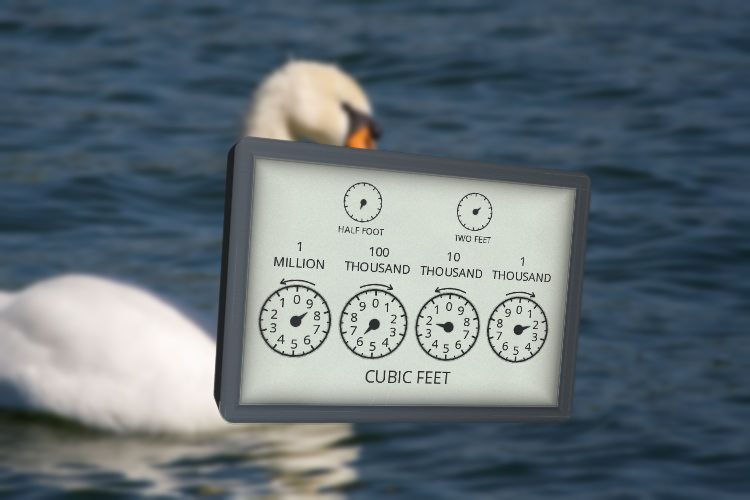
862200ft³
